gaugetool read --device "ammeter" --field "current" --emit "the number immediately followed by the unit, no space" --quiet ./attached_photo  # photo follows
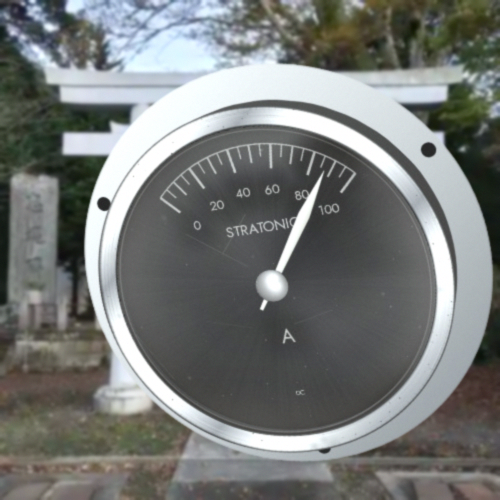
87.5A
